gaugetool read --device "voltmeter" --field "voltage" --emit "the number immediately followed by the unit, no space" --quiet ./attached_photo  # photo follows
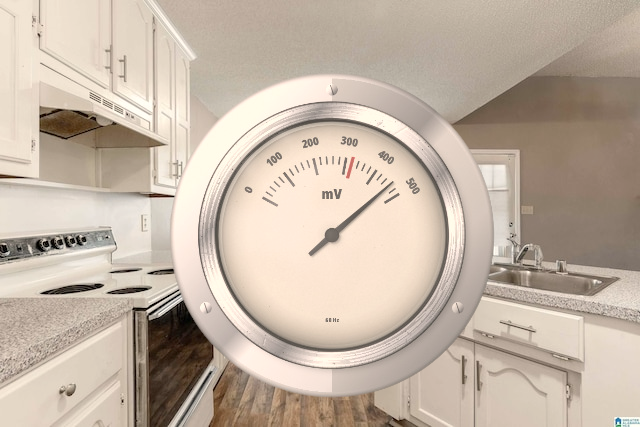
460mV
